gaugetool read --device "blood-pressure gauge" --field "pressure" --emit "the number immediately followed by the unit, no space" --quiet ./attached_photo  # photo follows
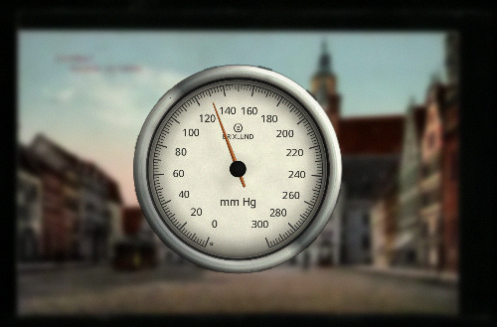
130mmHg
